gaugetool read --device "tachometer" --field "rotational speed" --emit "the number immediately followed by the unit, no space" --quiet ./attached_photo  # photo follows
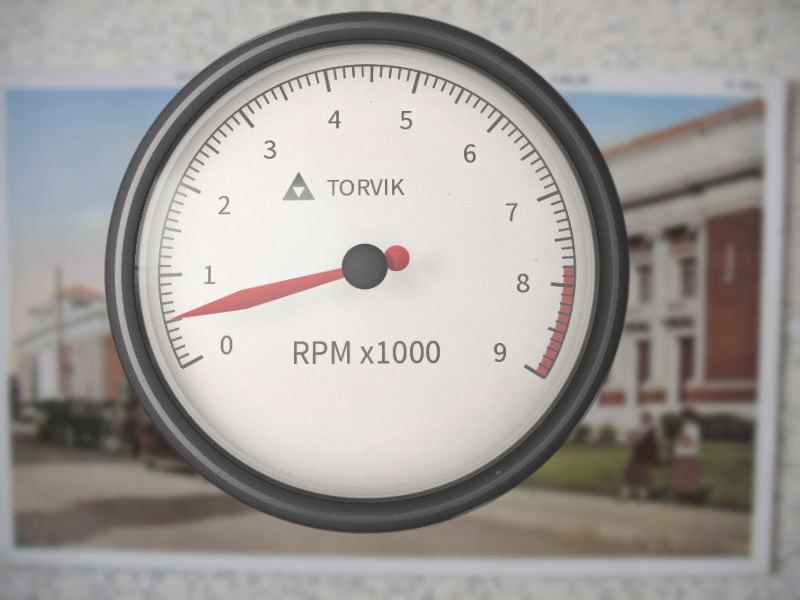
500rpm
